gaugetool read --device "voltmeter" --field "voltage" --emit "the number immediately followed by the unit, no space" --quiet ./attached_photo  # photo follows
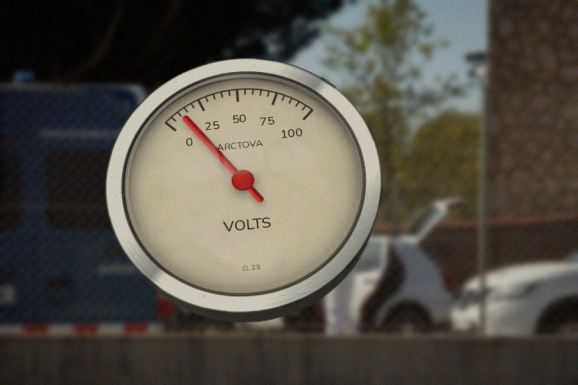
10V
